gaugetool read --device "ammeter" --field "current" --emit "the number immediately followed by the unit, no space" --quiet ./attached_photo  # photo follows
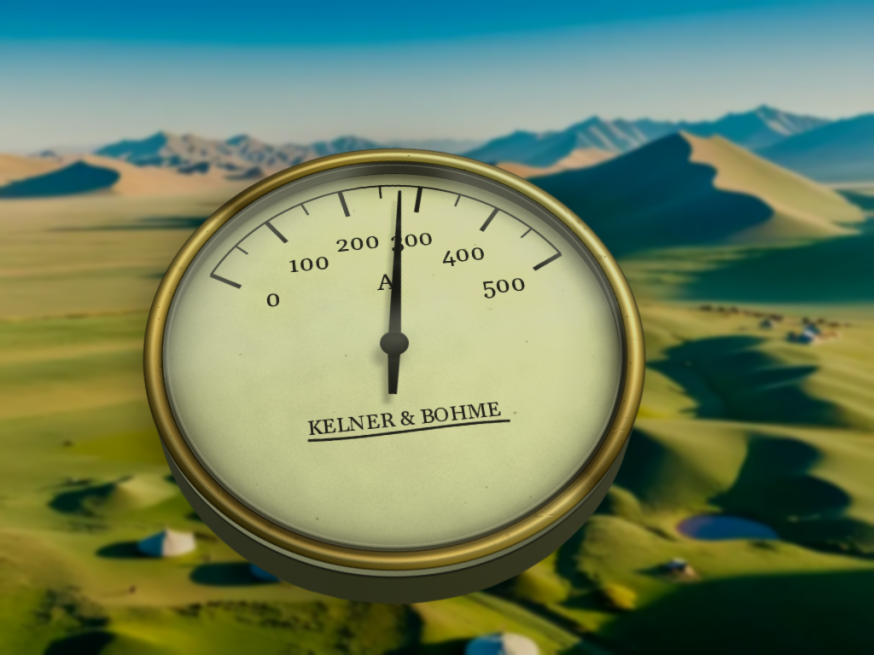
275A
